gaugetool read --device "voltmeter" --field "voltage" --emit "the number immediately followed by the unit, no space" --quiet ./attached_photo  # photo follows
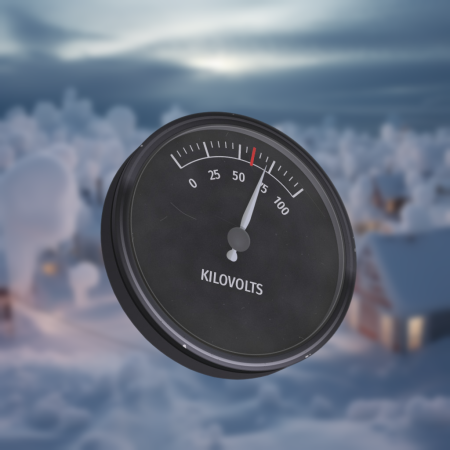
70kV
